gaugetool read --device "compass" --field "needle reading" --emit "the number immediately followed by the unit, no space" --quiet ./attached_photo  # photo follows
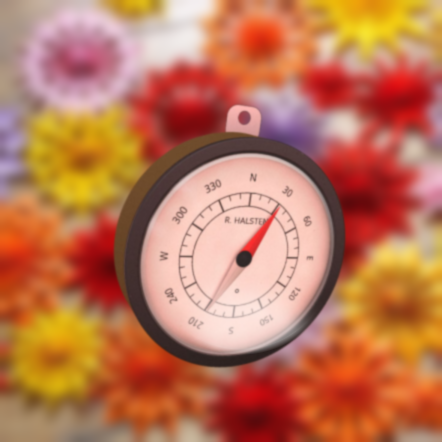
30°
